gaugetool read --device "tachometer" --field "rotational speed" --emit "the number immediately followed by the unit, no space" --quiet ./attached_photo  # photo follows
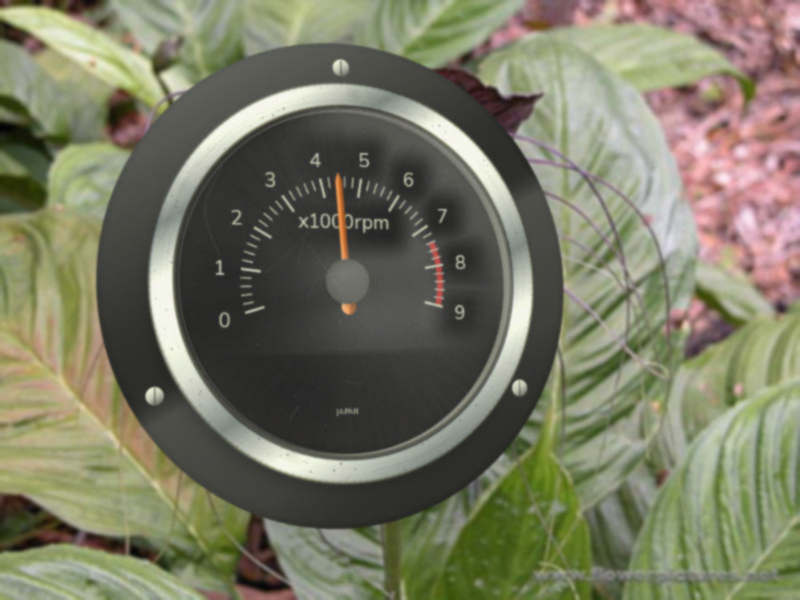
4400rpm
